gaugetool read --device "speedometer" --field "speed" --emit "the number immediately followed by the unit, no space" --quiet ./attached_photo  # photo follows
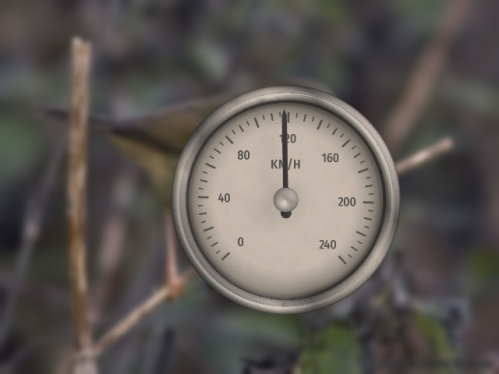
117.5km/h
